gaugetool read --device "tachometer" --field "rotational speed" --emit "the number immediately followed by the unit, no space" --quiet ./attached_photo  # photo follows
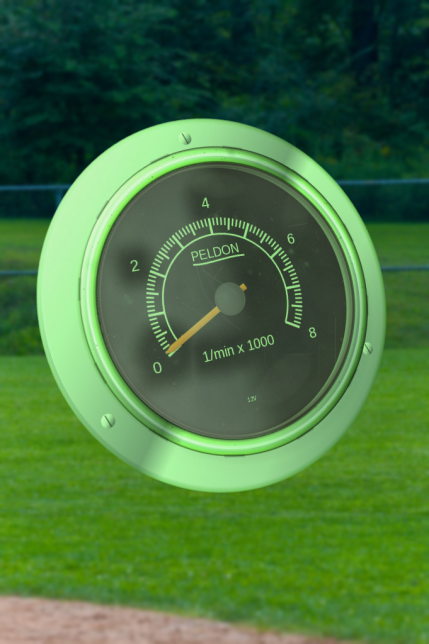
100rpm
